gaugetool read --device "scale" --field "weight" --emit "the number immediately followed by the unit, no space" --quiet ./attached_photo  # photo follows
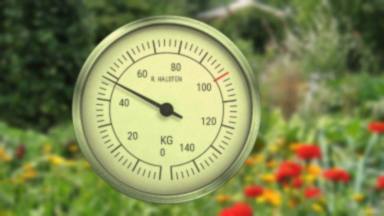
48kg
